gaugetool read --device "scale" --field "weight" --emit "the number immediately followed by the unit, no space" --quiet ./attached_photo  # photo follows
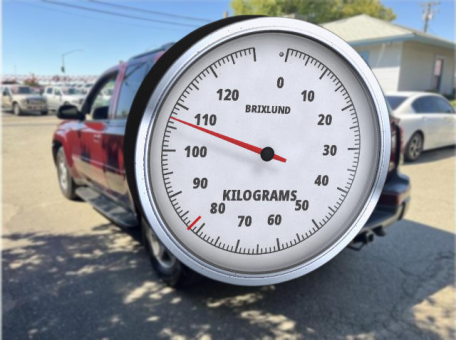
107kg
